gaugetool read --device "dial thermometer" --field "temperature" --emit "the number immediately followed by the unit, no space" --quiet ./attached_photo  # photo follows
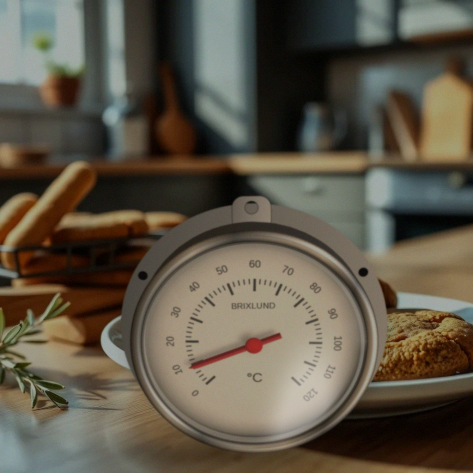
10°C
